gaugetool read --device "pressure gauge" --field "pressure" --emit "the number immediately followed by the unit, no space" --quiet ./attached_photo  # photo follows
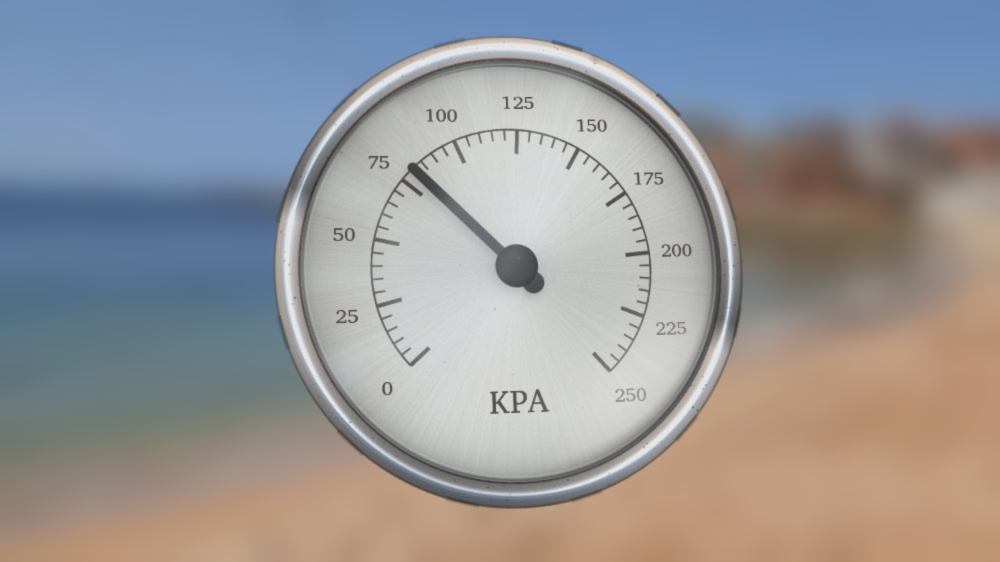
80kPa
